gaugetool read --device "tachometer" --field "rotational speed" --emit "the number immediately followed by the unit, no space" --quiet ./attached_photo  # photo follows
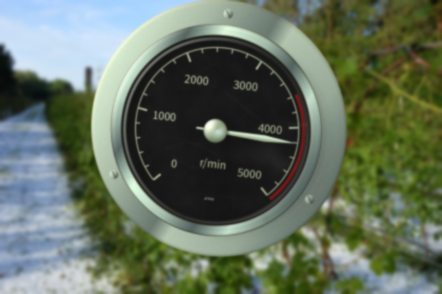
4200rpm
